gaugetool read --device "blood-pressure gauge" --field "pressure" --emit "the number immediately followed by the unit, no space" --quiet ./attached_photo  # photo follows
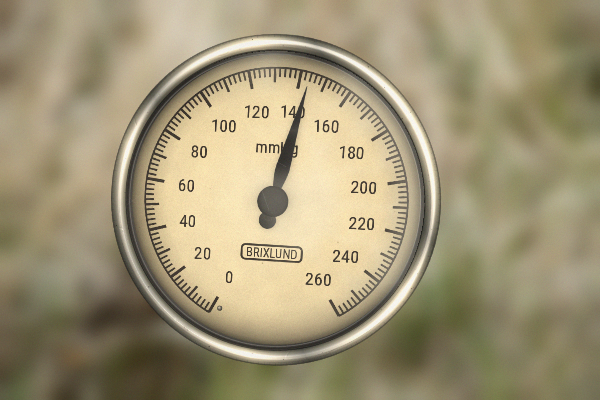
144mmHg
